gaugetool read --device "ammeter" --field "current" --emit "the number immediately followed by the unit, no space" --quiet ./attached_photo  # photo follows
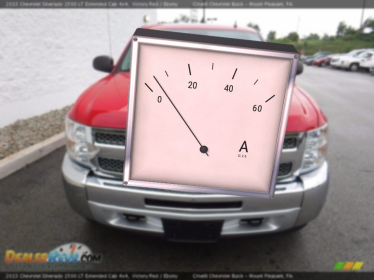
5A
